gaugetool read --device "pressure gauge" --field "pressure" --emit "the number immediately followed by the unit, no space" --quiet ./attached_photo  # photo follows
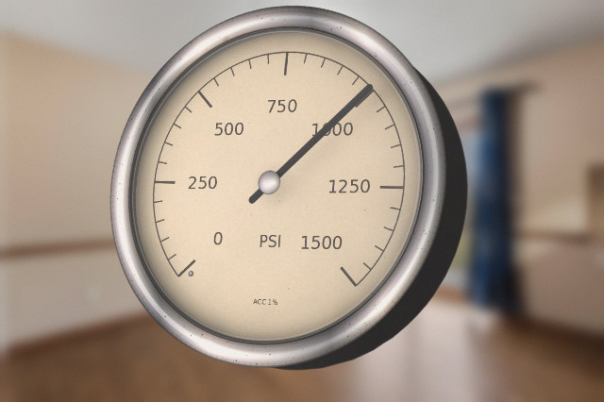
1000psi
